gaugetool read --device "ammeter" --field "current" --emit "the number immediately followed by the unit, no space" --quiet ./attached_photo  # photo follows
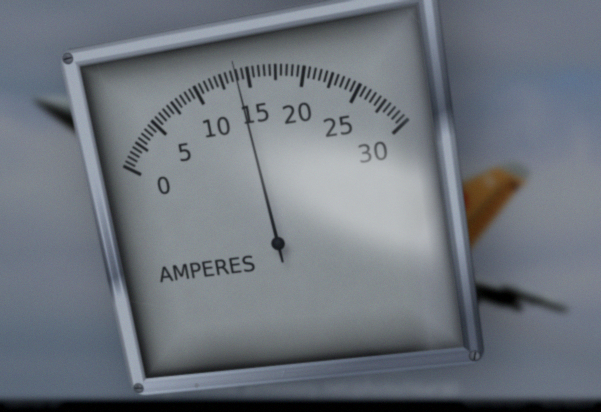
14A
